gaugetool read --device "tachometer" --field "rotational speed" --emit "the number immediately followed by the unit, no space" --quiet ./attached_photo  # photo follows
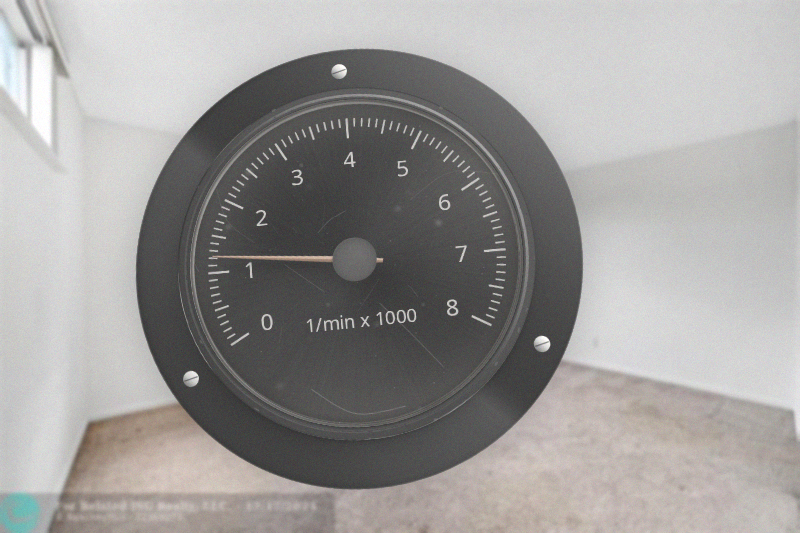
1200rpm
